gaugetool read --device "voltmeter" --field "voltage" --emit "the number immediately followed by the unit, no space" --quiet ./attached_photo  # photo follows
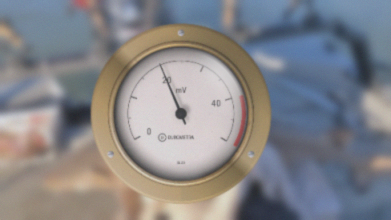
20mV
